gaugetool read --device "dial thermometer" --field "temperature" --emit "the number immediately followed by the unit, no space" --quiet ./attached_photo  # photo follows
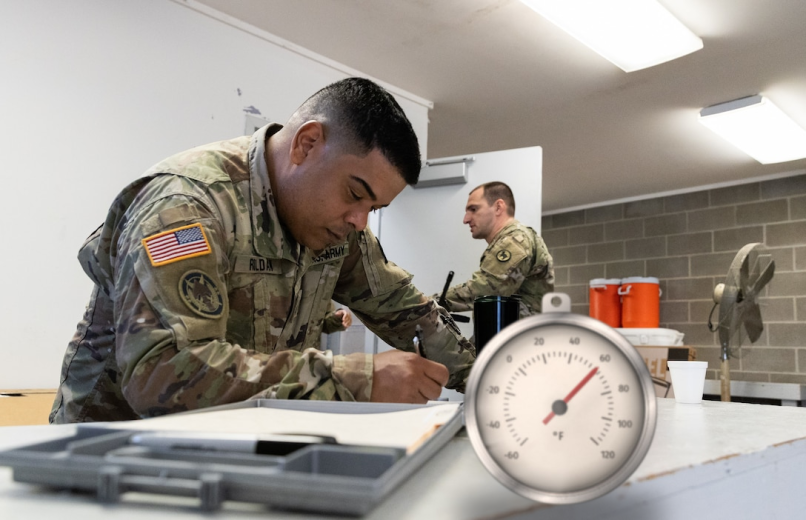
60°F
